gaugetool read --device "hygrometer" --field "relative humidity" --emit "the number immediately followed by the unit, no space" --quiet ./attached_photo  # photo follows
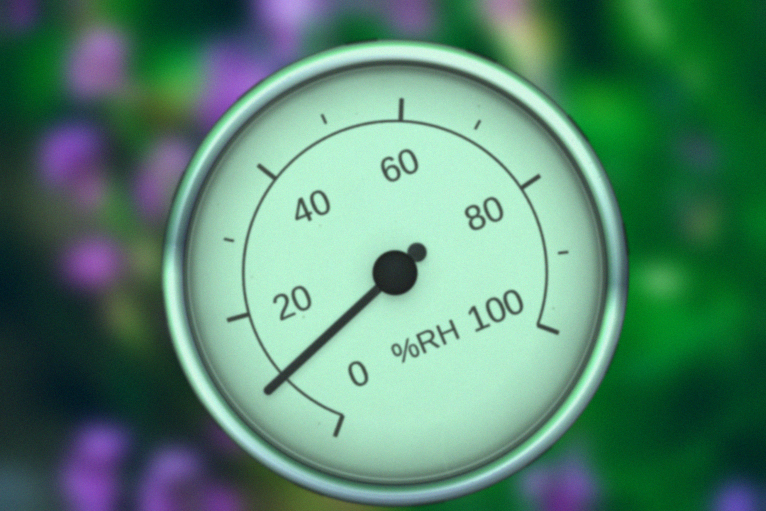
10%
